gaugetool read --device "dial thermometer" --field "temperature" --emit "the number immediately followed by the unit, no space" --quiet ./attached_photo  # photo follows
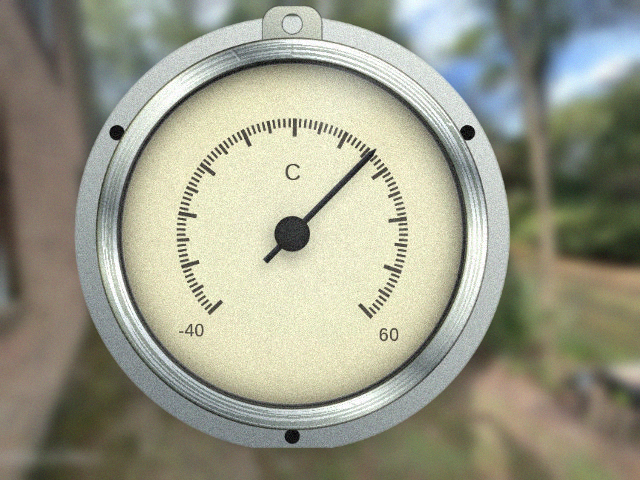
26°C
